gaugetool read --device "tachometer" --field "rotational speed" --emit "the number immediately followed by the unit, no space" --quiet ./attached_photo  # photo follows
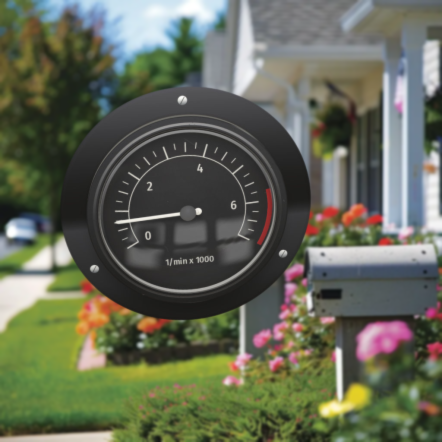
750rpm
